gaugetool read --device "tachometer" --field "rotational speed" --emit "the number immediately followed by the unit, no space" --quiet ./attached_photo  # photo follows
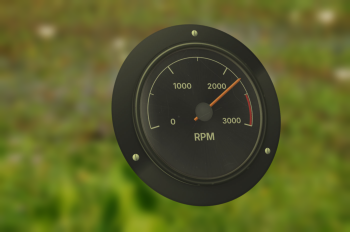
2250rpm
